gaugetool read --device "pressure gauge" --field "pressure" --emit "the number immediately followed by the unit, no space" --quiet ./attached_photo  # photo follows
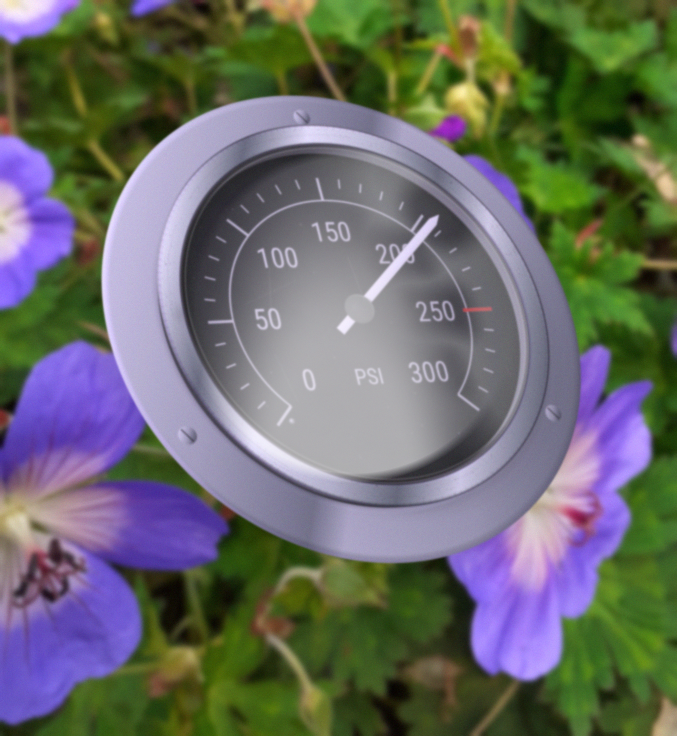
205psi
